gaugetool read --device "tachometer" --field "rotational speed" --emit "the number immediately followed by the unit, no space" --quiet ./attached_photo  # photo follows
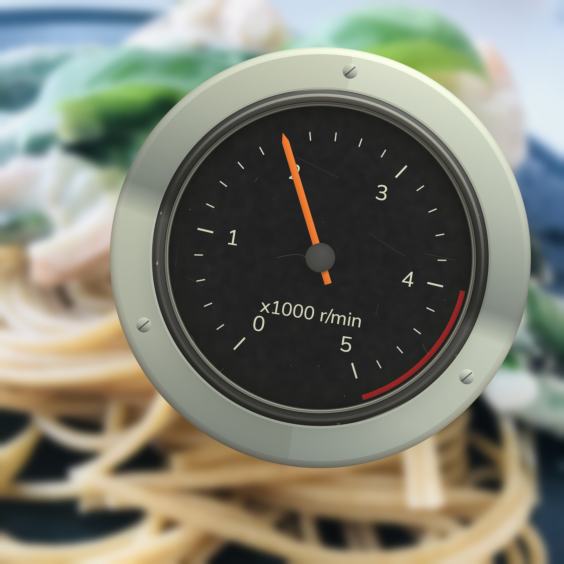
2000rpm
